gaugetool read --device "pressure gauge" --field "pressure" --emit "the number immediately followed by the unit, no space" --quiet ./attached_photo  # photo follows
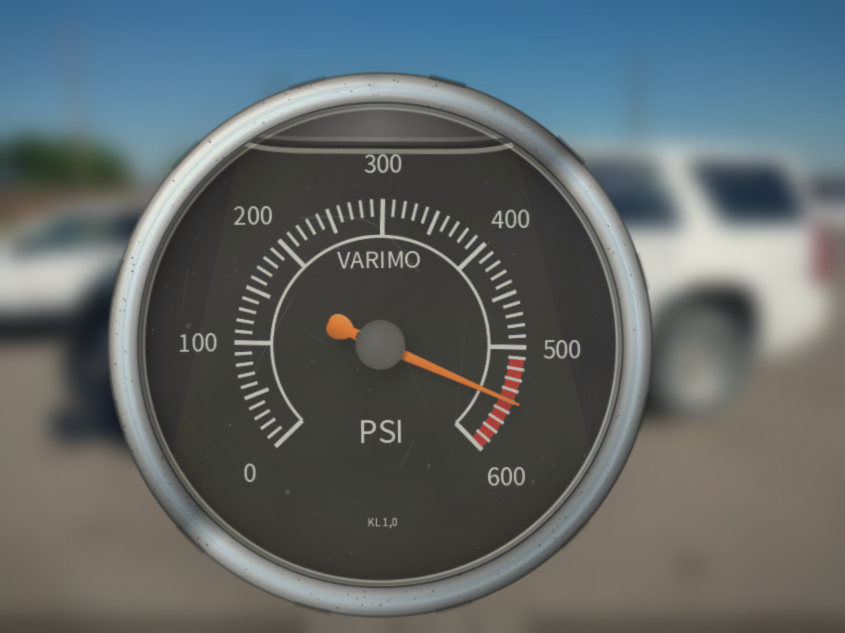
550psi
